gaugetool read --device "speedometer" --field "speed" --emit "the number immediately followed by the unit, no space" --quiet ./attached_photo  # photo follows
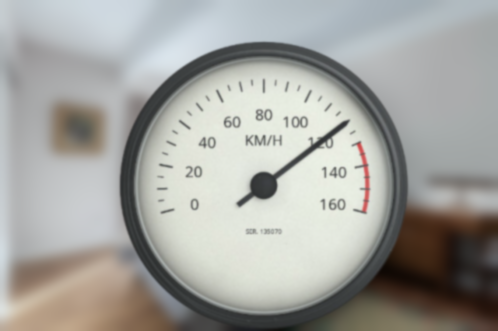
120km/h
